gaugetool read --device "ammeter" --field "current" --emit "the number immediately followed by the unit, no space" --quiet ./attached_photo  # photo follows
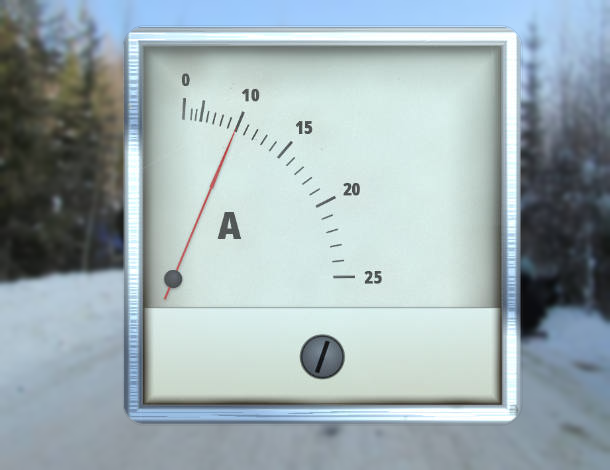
10A
